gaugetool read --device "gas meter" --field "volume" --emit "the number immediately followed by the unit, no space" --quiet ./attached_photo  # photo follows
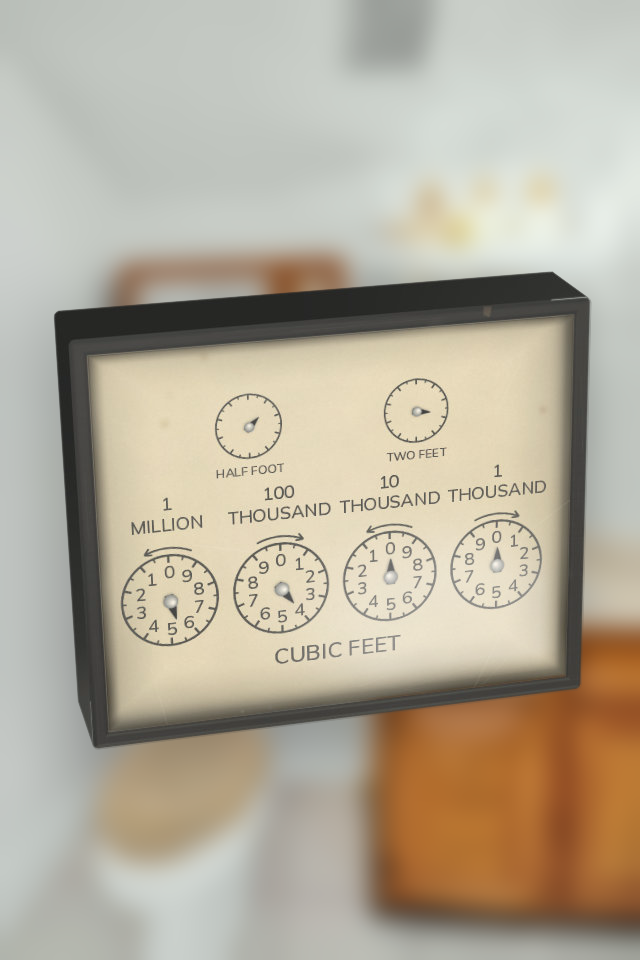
540000ft³
